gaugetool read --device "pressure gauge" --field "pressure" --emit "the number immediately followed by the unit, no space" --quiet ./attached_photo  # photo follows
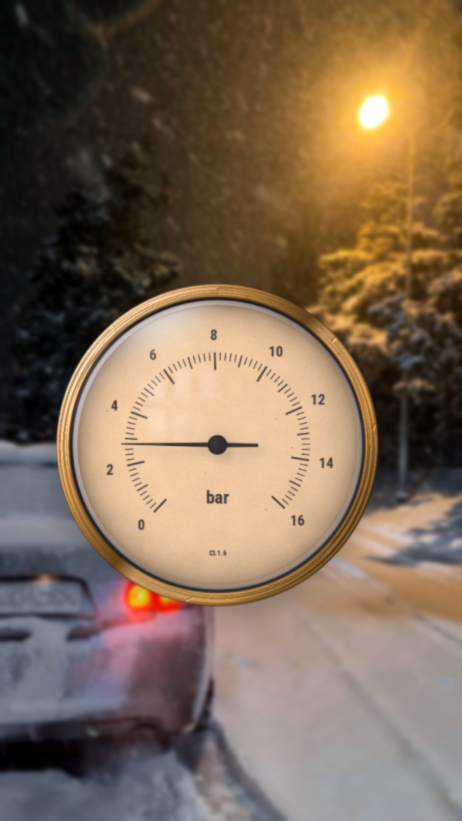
2.8bar
